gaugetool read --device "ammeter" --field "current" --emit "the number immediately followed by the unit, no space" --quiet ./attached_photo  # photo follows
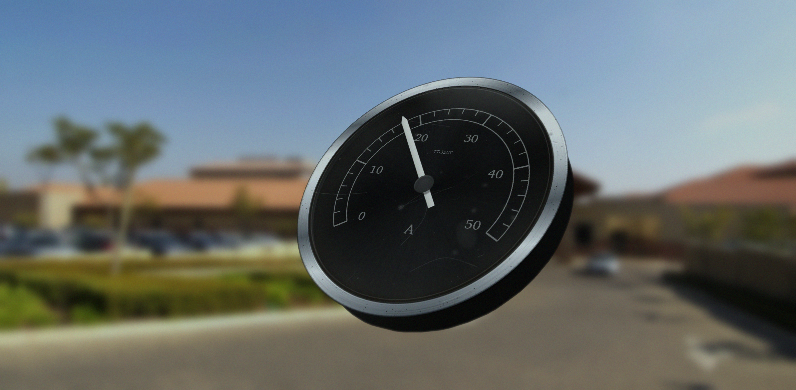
18A
